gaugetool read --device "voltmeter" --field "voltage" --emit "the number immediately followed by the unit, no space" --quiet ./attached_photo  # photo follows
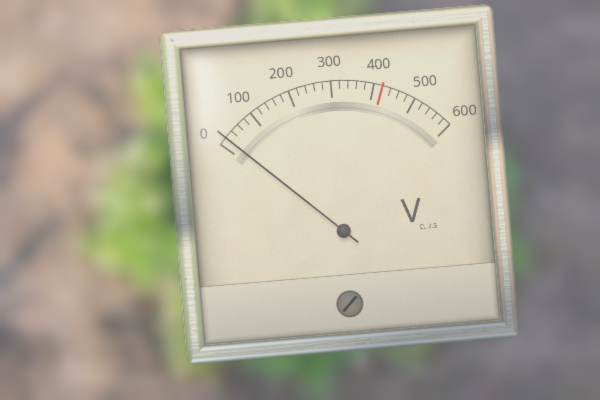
20V
